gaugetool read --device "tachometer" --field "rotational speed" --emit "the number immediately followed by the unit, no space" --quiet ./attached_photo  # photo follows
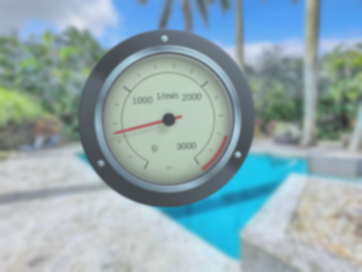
500rpm
